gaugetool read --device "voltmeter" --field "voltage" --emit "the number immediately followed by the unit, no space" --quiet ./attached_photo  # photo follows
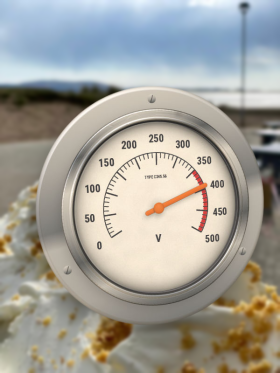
390V
